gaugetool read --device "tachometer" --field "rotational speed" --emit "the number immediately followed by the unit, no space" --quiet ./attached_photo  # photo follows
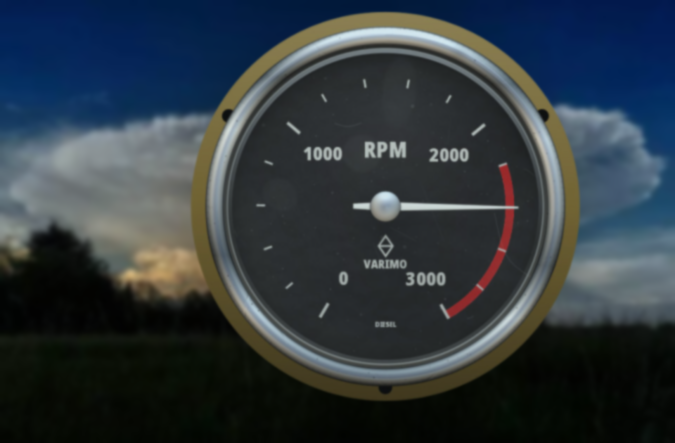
2400rpm
